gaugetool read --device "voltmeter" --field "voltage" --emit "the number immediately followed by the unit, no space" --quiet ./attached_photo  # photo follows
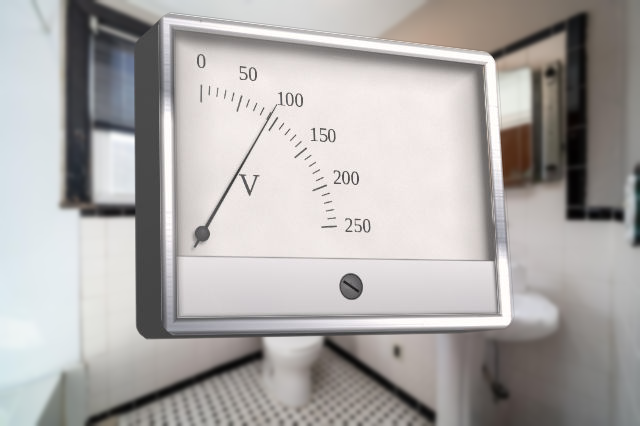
90V
